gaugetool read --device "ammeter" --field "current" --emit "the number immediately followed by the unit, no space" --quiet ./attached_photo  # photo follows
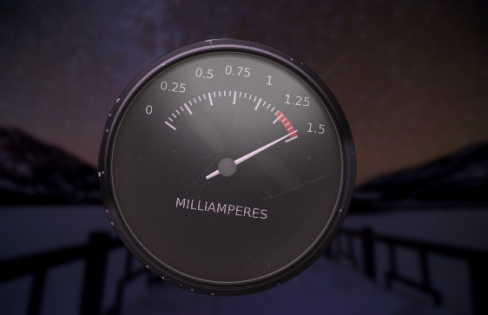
1.45mA
